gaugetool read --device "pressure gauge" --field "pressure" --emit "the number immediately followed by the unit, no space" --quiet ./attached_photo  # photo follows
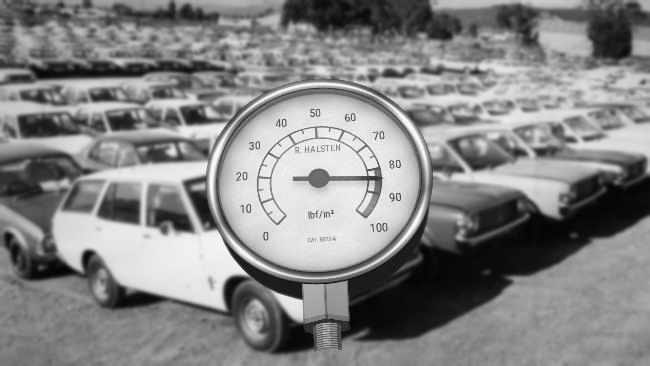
85psi
